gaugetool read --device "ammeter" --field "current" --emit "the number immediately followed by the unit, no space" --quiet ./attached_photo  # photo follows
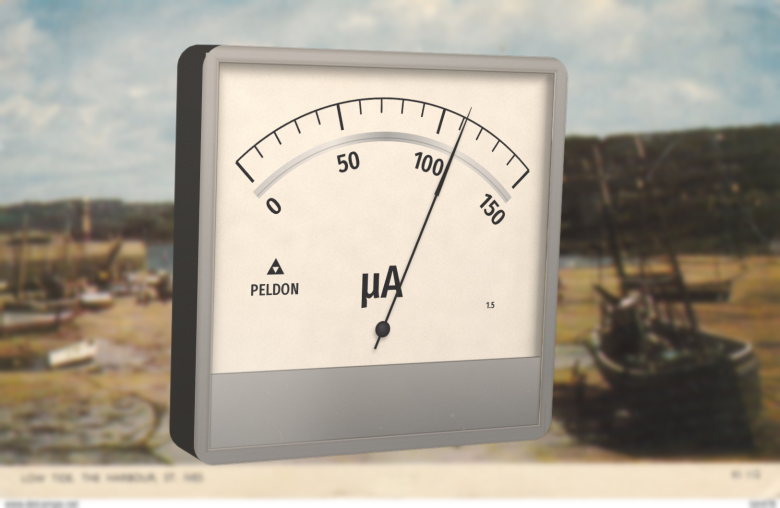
110µA
